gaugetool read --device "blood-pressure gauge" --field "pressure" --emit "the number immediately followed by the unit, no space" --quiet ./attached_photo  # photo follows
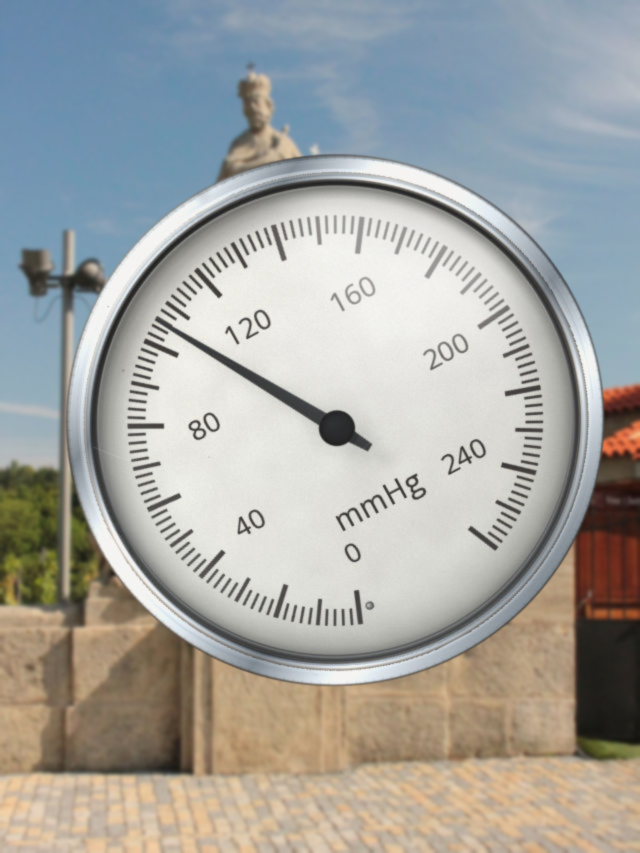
106mmHg
